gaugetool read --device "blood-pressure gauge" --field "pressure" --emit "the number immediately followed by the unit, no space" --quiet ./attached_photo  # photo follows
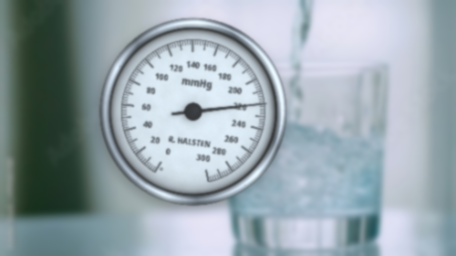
220mmHg
